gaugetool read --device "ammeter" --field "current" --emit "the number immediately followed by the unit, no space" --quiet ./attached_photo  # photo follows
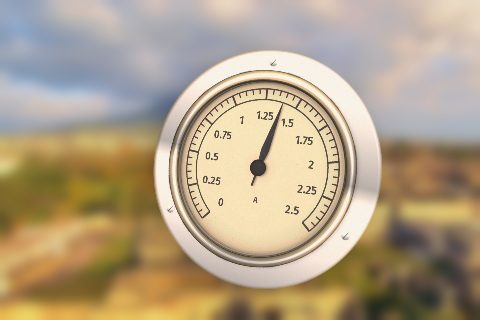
1.4A
